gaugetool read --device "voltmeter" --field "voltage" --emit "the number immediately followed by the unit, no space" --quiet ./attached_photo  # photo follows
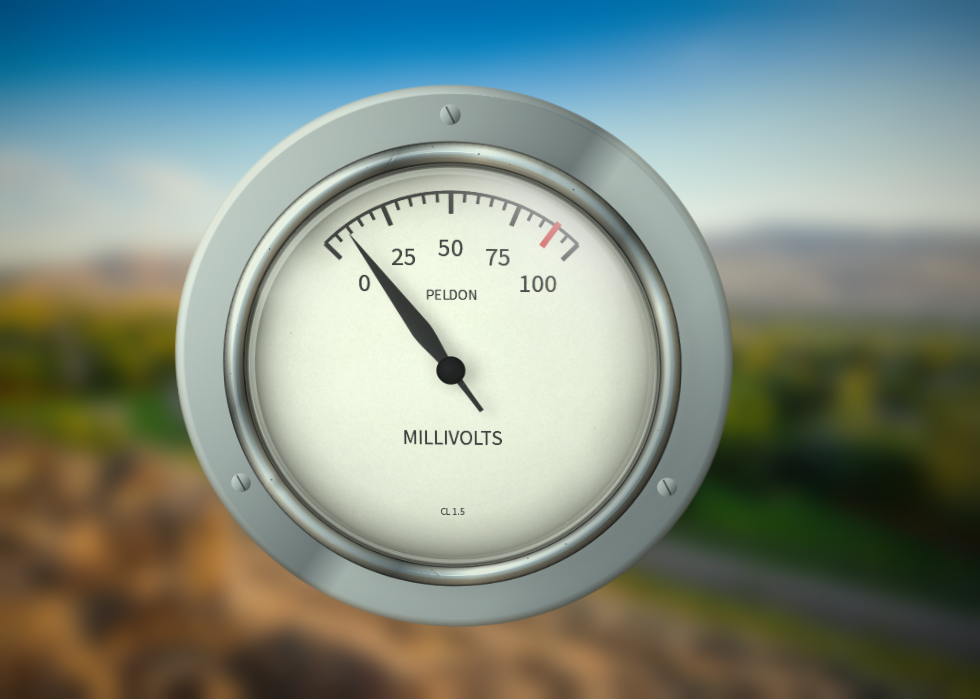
10mV
